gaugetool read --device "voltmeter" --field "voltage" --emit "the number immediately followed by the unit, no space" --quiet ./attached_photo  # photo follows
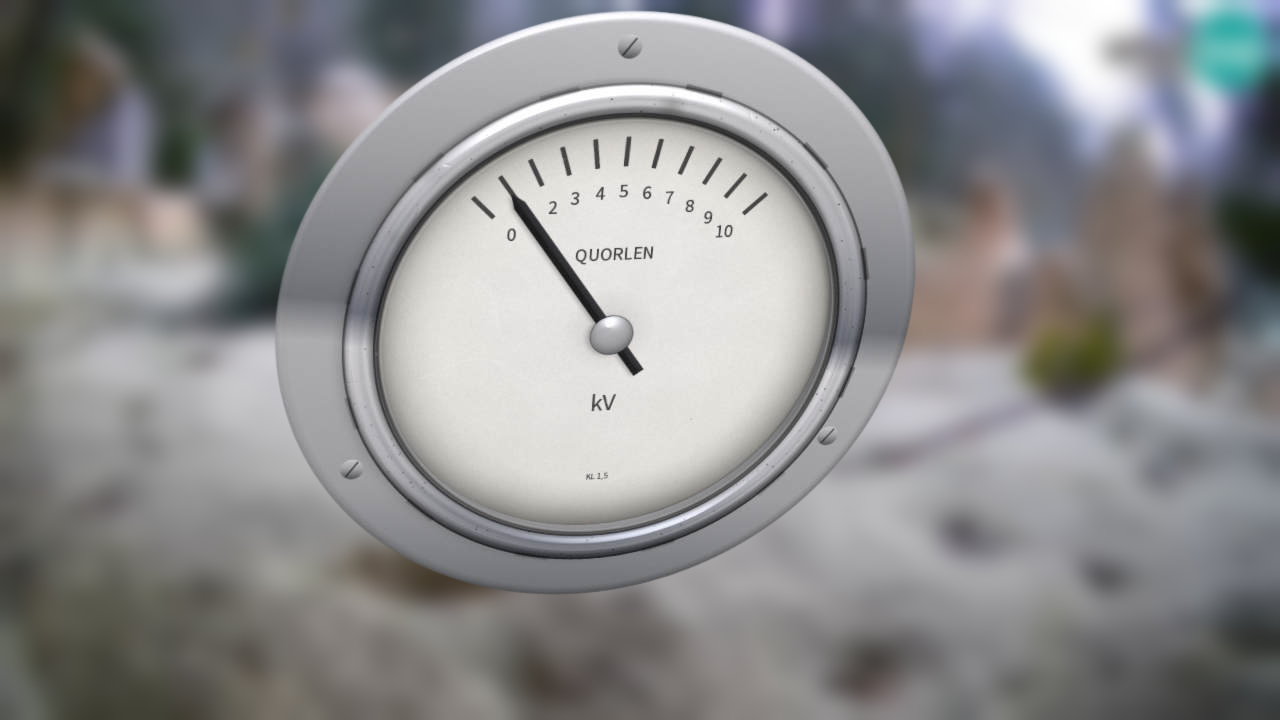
1kV
